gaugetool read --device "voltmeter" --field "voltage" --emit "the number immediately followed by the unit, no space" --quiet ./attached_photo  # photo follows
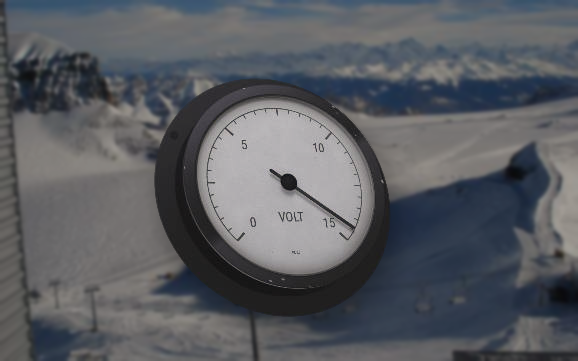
14.5V
